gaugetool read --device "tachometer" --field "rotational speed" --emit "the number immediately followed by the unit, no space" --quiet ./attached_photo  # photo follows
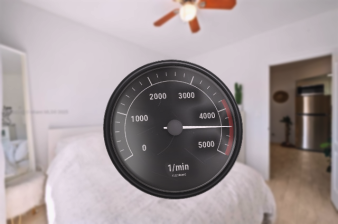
4400rpm
